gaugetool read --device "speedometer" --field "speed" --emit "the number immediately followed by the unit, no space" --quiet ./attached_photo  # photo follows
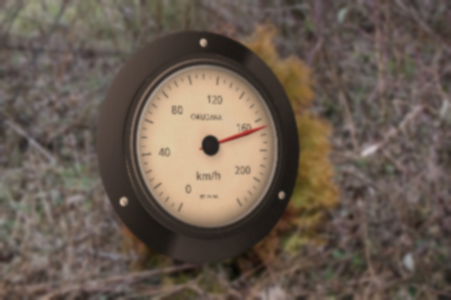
165km/h
